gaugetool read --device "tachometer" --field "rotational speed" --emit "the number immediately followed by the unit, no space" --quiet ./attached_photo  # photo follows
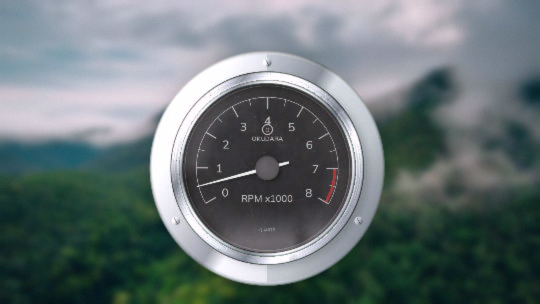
500rpm
